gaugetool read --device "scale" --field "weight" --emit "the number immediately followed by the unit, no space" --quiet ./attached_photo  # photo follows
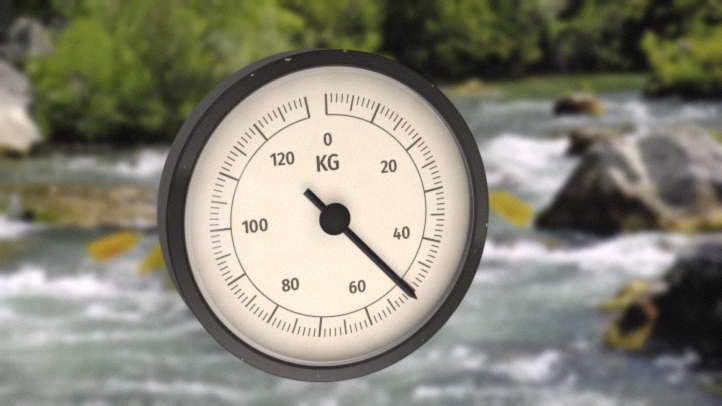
51kg
